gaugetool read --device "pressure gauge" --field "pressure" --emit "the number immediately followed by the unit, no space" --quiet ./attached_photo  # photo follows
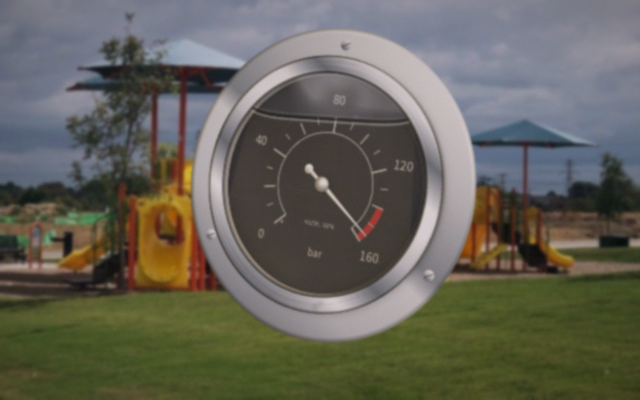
155bar
